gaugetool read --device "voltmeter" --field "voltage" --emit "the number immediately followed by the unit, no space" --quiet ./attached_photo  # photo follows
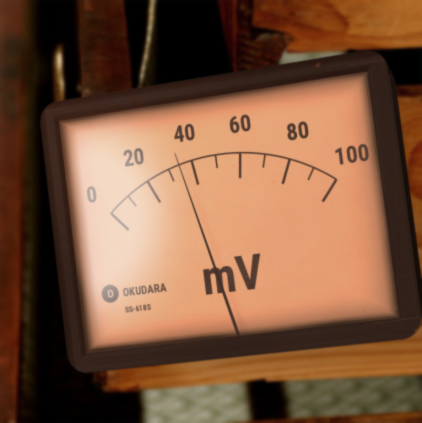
35mV
